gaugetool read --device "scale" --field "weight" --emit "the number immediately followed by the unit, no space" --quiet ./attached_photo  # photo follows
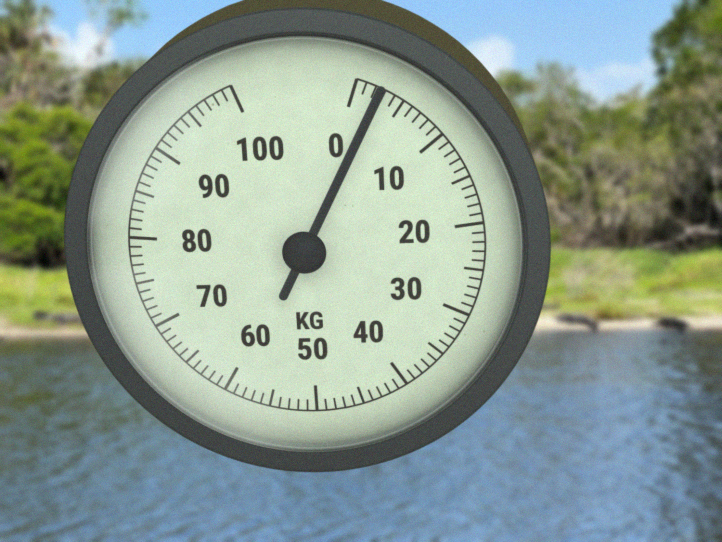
2.5kg
